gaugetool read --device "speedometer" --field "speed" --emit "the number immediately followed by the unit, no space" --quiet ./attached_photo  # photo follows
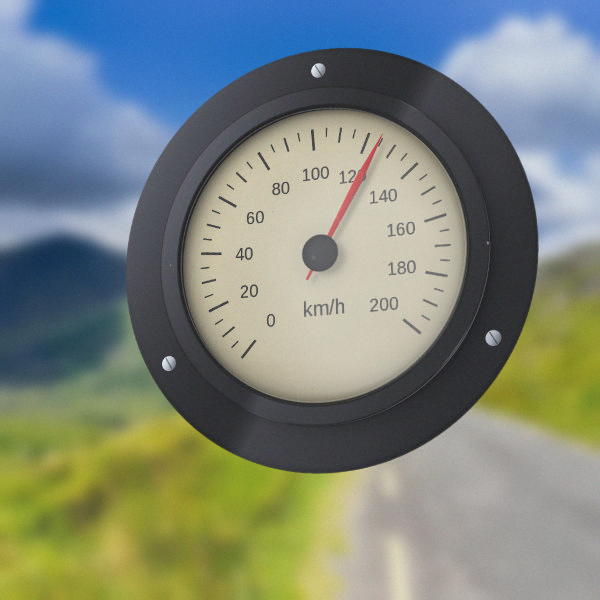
125km/h
